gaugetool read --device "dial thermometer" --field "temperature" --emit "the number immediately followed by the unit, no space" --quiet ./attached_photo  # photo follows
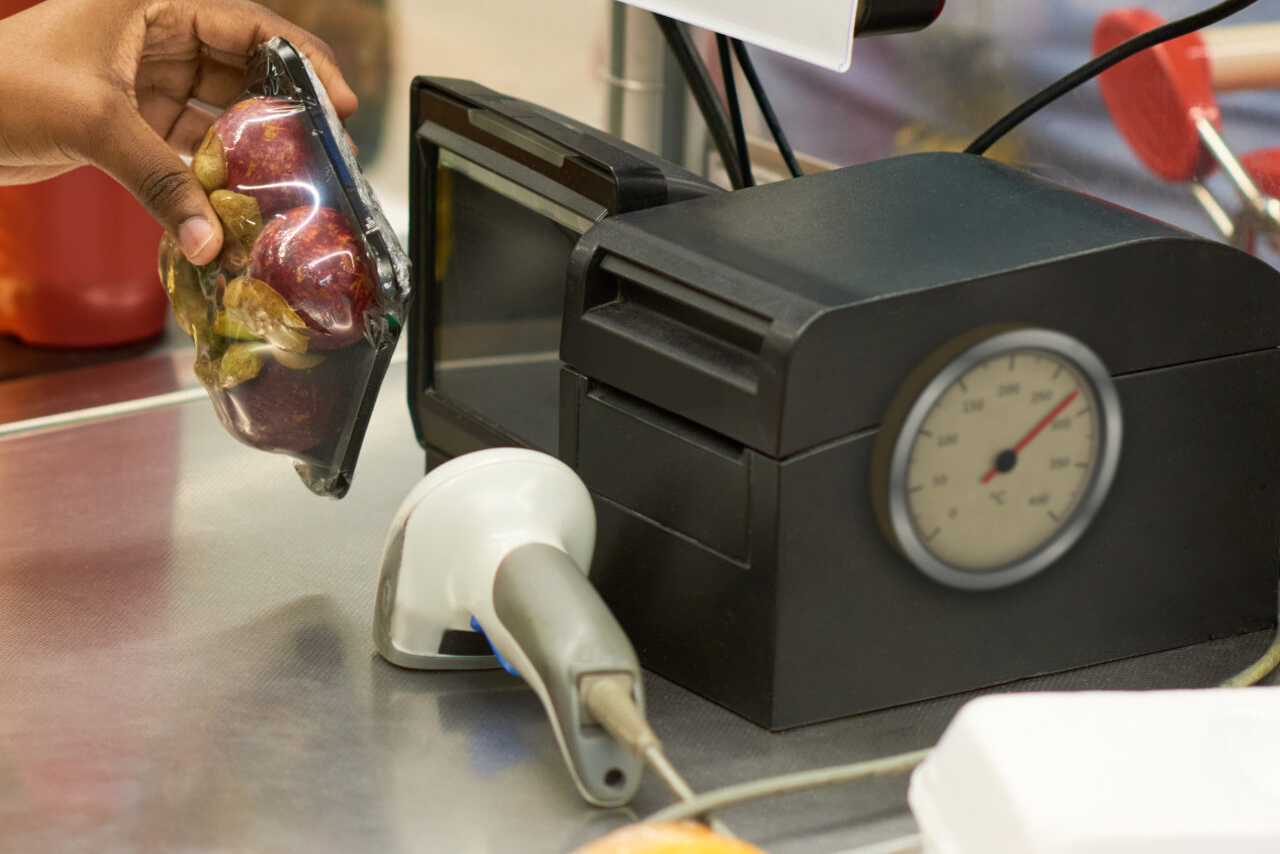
275°C
